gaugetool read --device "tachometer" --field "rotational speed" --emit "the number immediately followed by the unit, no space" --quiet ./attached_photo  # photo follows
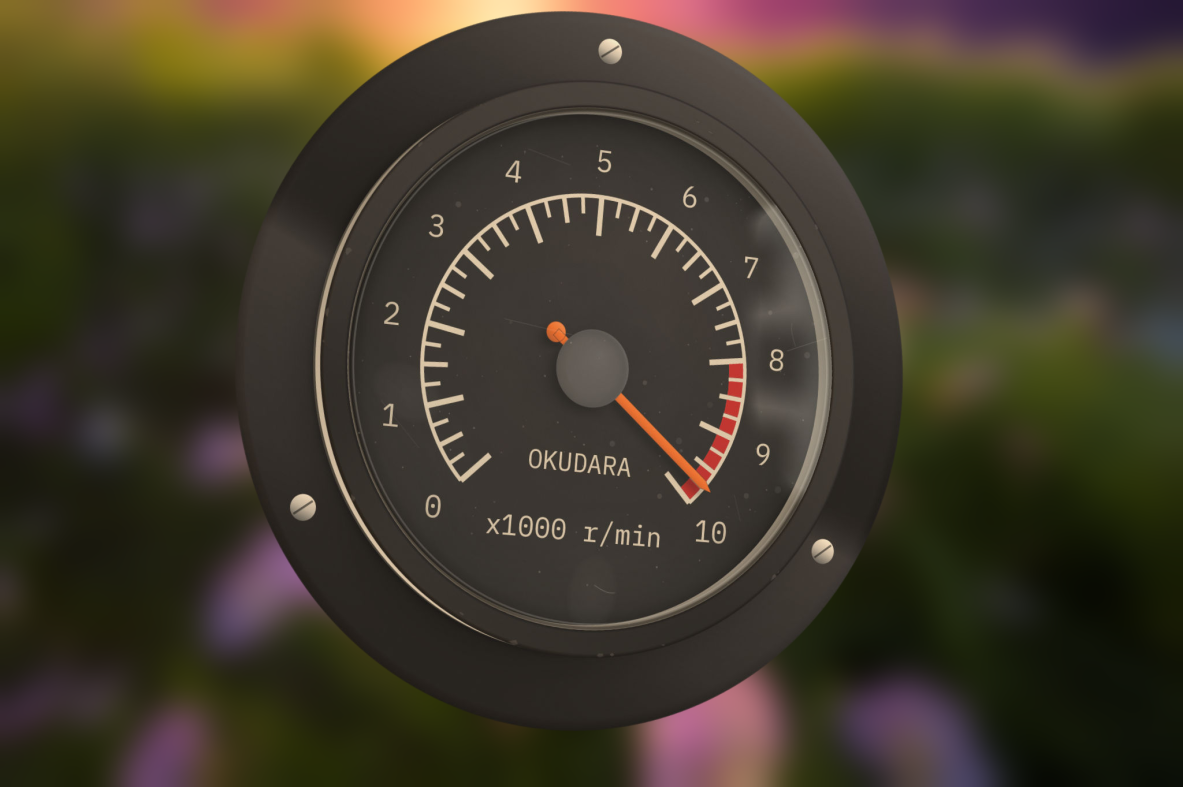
9750rpm
